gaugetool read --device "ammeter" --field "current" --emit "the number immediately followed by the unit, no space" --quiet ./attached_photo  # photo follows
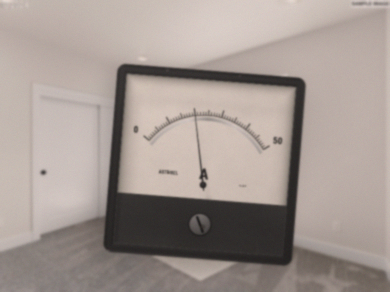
20A
